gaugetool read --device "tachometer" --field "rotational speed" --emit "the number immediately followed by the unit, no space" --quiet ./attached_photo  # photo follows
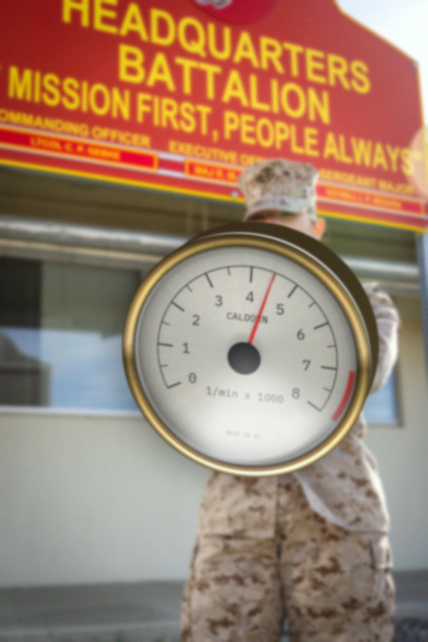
4500rpm
